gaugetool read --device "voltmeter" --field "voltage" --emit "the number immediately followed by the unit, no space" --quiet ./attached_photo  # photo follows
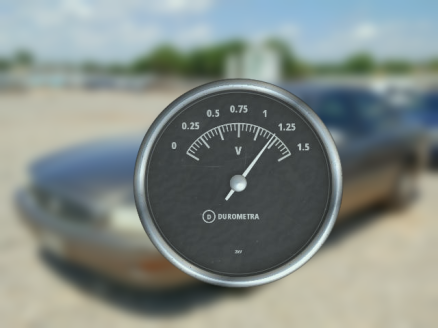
1.2V
